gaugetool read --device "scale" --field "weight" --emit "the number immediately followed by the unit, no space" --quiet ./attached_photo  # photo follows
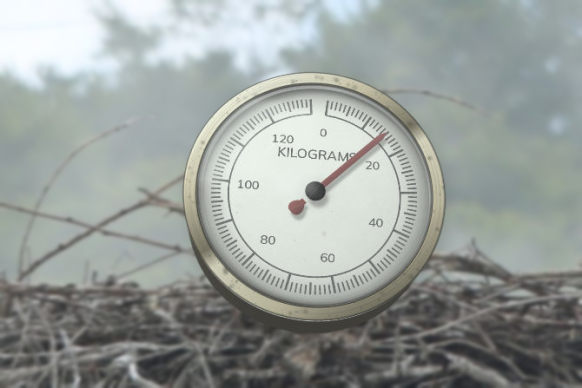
15kg
